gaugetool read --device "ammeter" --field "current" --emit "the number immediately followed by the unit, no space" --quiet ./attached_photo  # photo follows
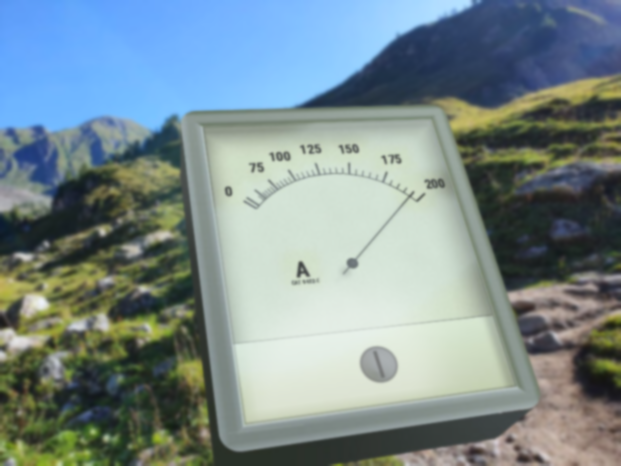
195A
